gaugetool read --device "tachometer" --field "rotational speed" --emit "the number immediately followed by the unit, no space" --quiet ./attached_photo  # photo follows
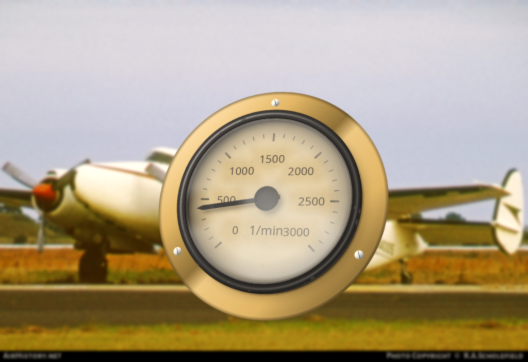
400rpm
